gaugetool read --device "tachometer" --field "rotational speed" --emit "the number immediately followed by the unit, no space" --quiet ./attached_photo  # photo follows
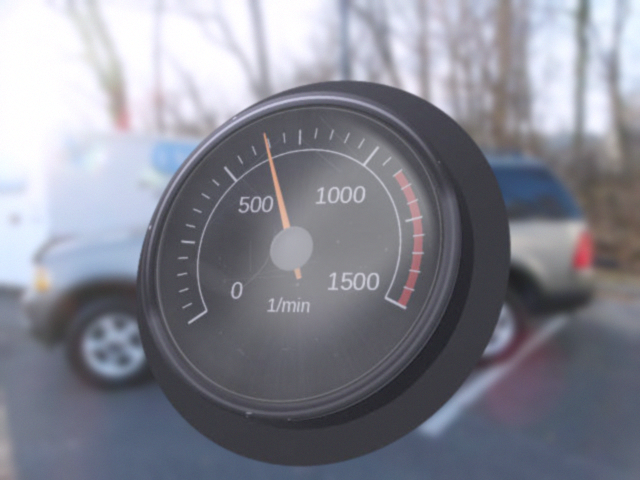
650rpm
